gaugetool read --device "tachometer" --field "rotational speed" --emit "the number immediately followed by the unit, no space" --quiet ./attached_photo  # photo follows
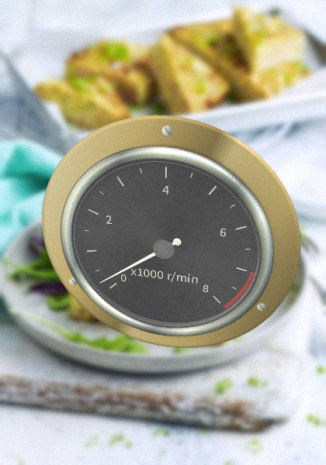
250rpm
